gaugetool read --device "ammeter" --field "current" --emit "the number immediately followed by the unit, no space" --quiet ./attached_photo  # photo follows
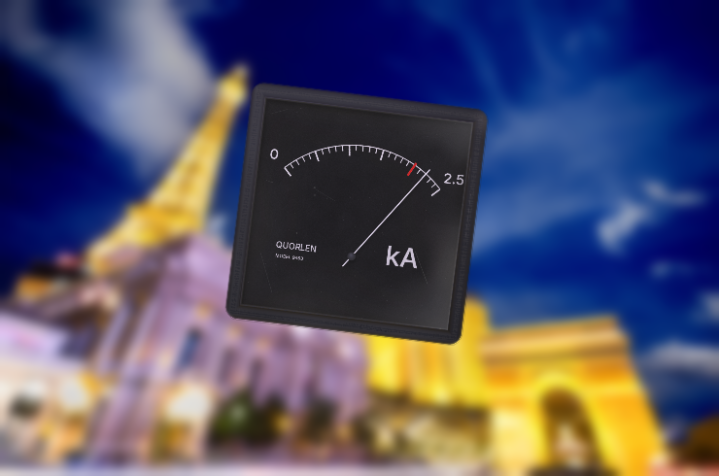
2.2kA
